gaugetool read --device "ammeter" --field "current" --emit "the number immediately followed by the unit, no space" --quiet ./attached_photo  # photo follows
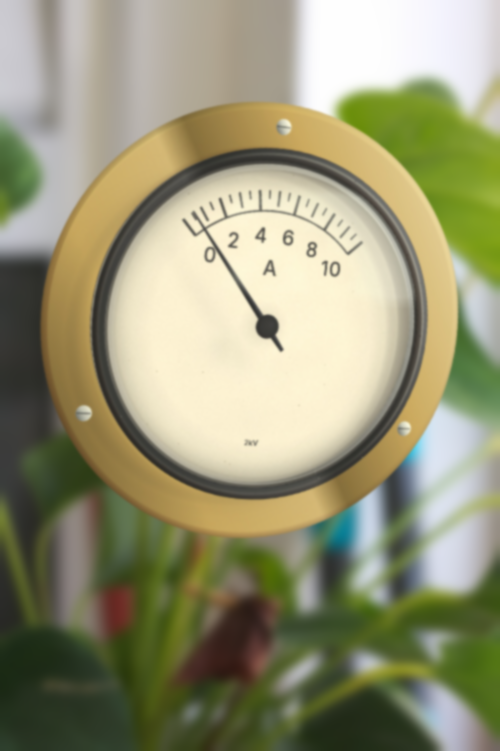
0.5A
